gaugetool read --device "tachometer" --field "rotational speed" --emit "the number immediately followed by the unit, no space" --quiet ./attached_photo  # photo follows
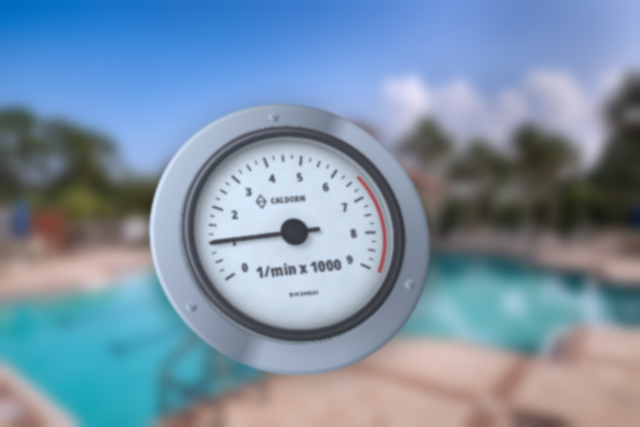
1000rpm
